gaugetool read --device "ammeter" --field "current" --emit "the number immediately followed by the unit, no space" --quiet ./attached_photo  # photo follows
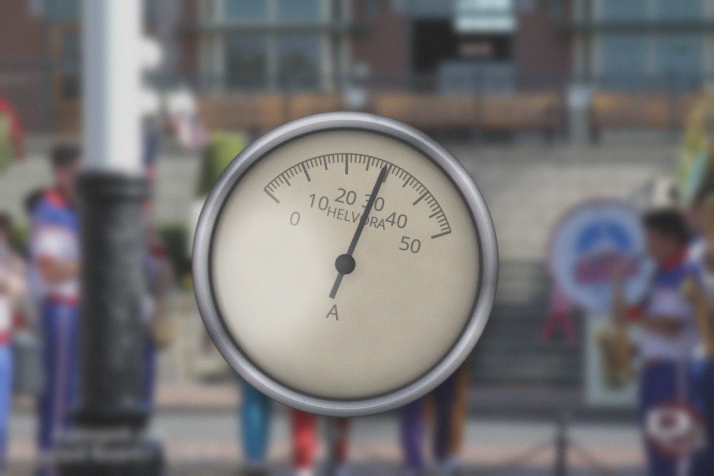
29A
